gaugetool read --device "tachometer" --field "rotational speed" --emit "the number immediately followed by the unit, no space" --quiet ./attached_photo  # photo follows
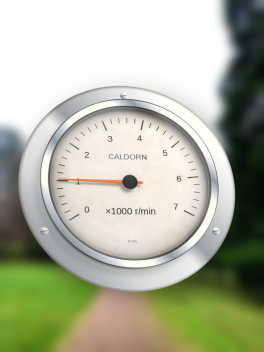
1000rpm
